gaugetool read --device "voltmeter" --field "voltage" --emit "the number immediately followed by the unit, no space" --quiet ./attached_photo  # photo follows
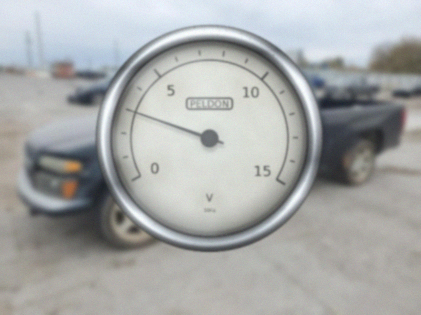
3V
